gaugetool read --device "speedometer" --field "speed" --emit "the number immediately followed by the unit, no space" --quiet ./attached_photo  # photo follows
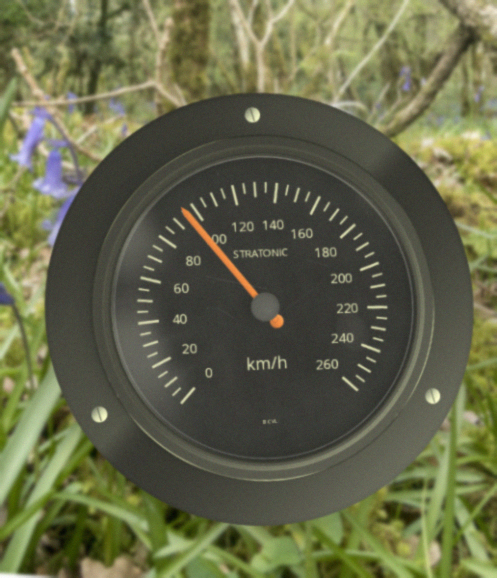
95km/h
